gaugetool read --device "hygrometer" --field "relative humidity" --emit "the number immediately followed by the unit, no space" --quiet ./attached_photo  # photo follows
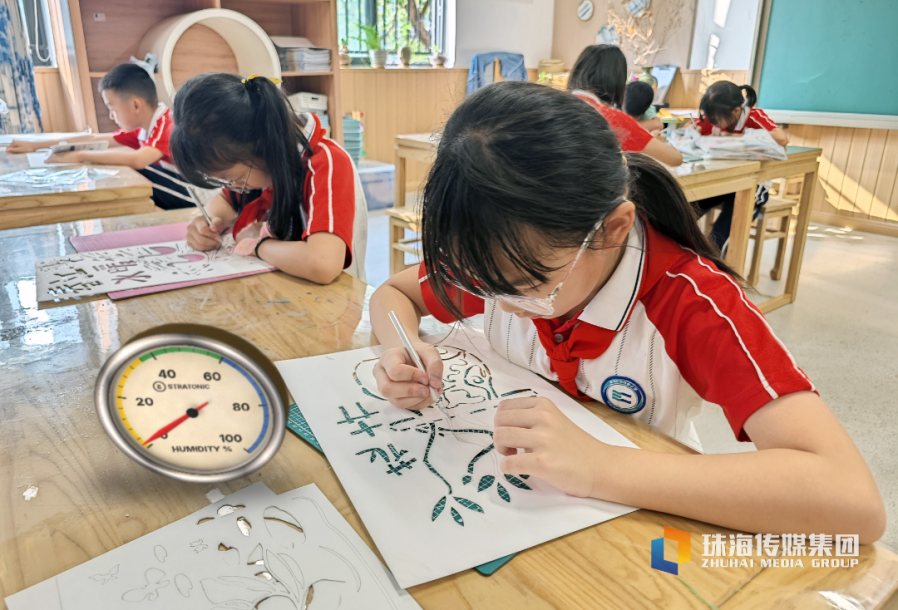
2%
